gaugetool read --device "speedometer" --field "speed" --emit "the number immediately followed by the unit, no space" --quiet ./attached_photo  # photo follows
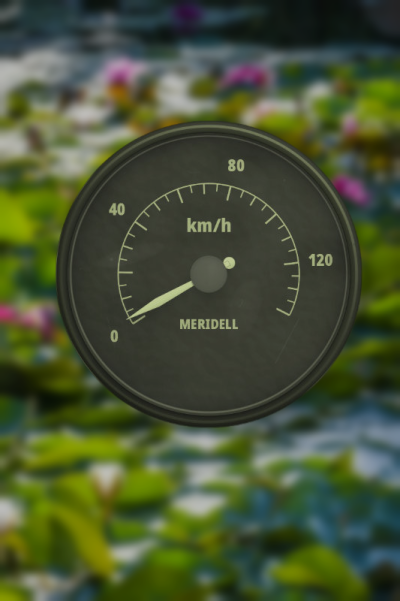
2.5km/h
